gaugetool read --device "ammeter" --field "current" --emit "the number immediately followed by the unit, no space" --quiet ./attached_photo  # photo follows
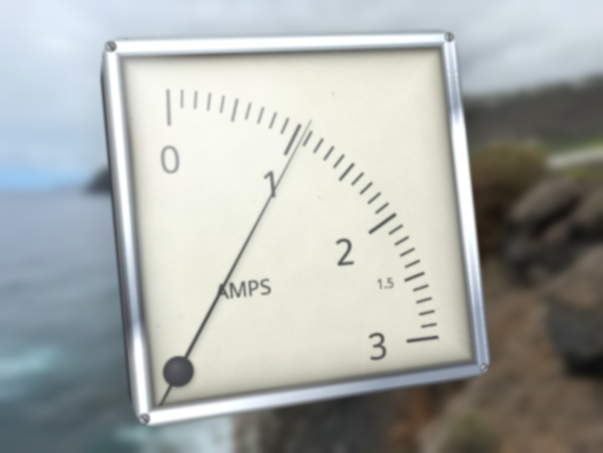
1.05A
